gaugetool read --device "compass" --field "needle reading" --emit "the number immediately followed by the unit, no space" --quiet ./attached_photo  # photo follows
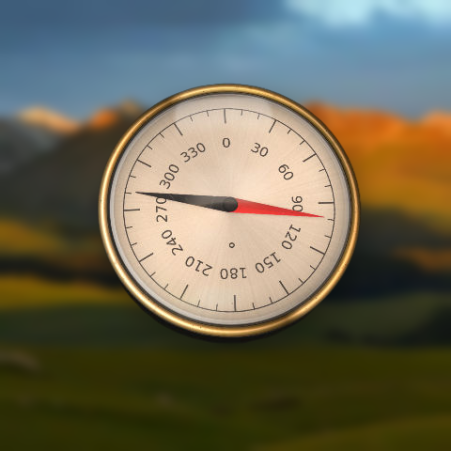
100°
